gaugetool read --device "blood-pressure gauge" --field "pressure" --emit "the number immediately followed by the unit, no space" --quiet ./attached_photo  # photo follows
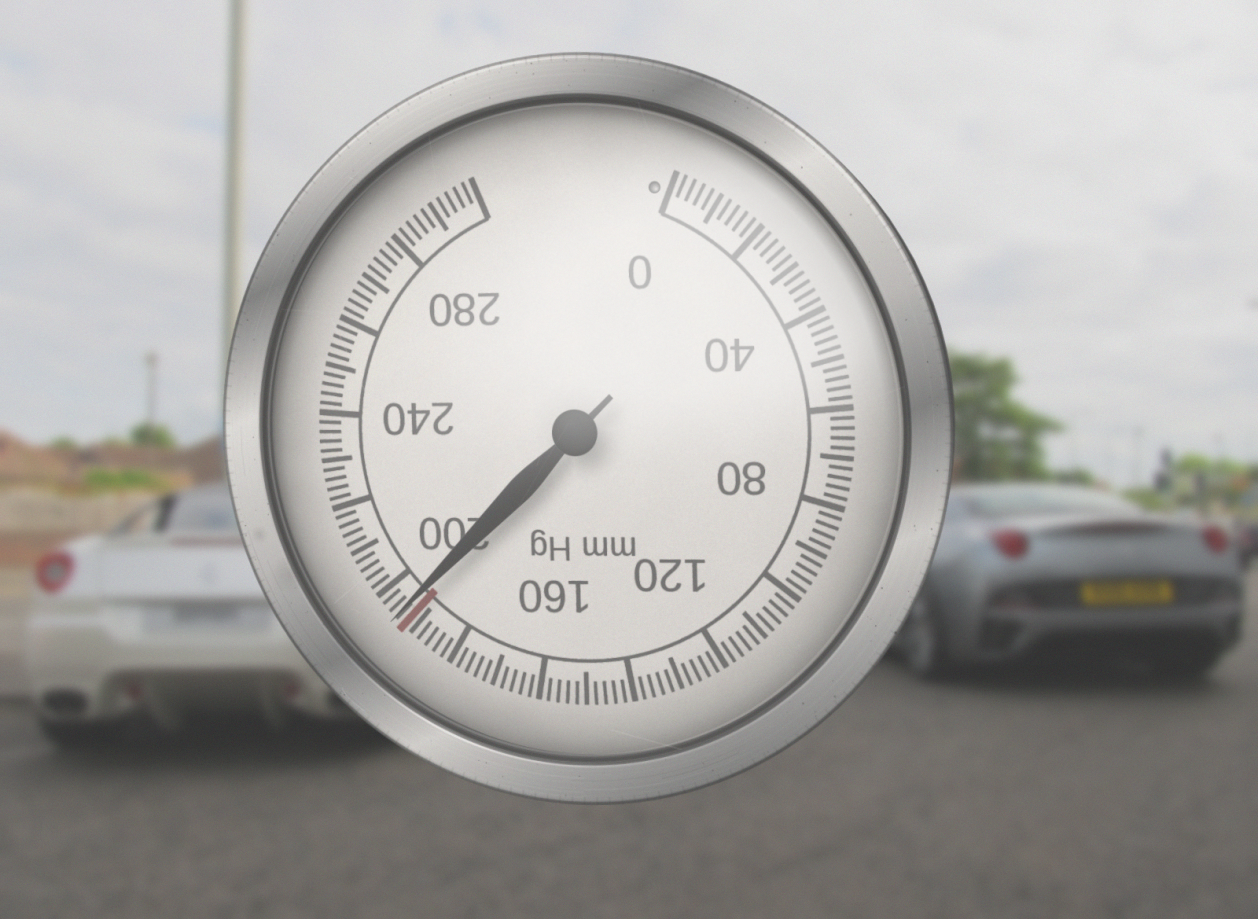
194mmHg
